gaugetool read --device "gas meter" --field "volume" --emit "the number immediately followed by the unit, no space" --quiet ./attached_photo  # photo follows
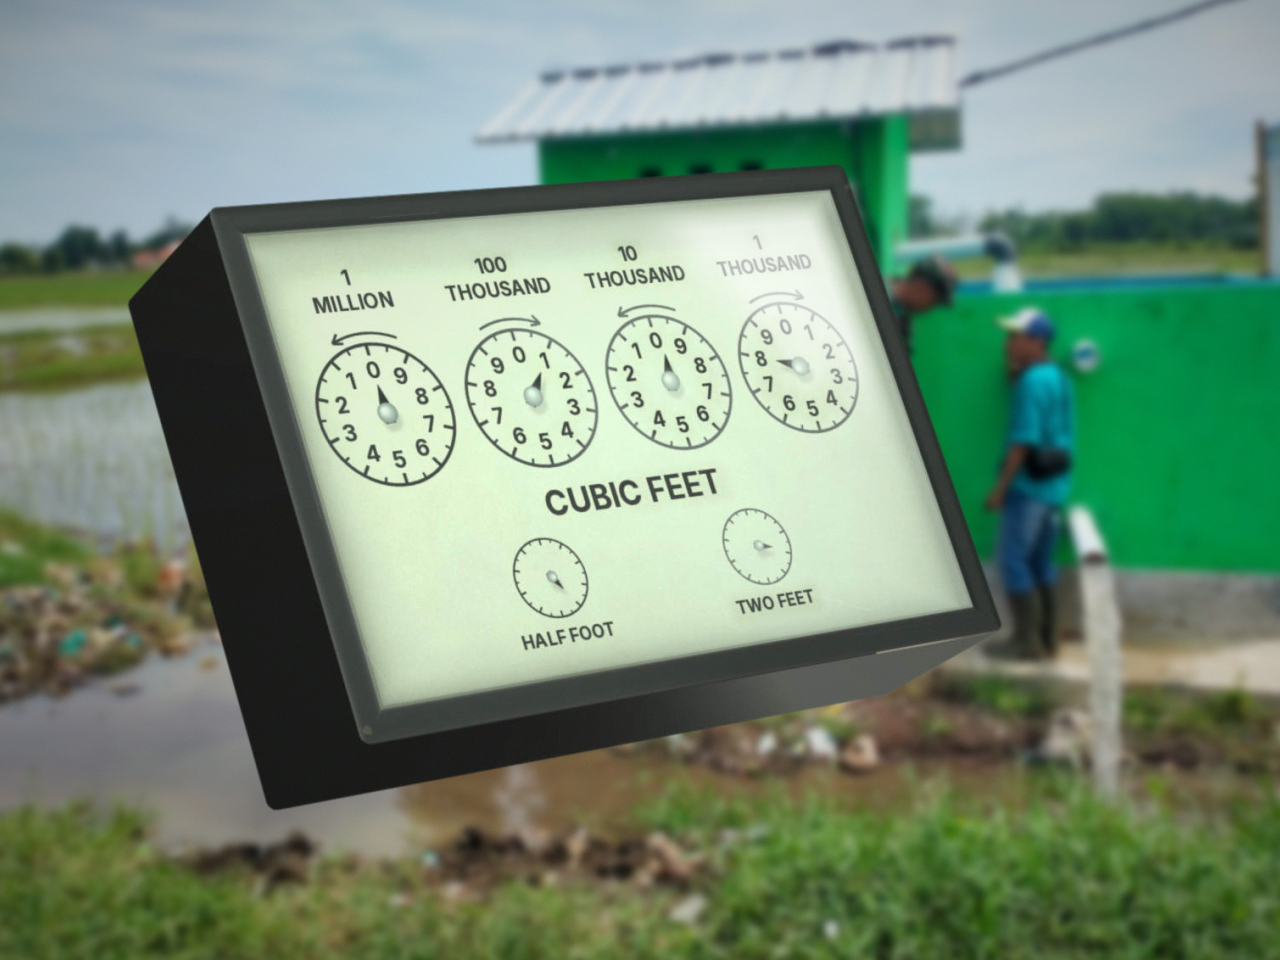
9800ft³
